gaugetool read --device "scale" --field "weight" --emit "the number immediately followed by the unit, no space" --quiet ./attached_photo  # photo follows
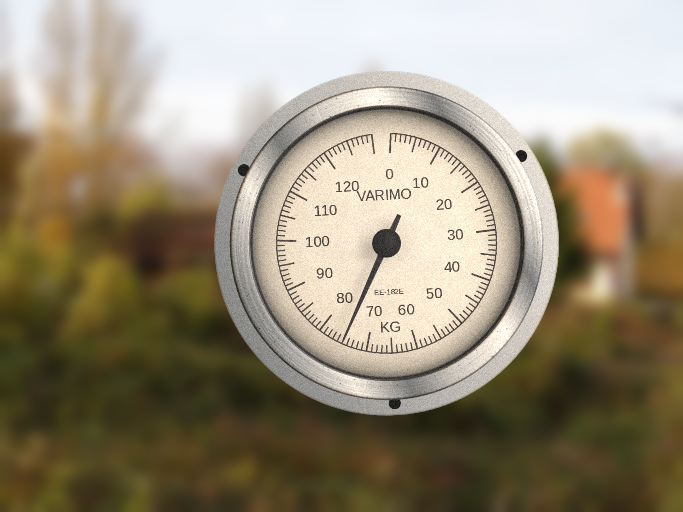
75kg
